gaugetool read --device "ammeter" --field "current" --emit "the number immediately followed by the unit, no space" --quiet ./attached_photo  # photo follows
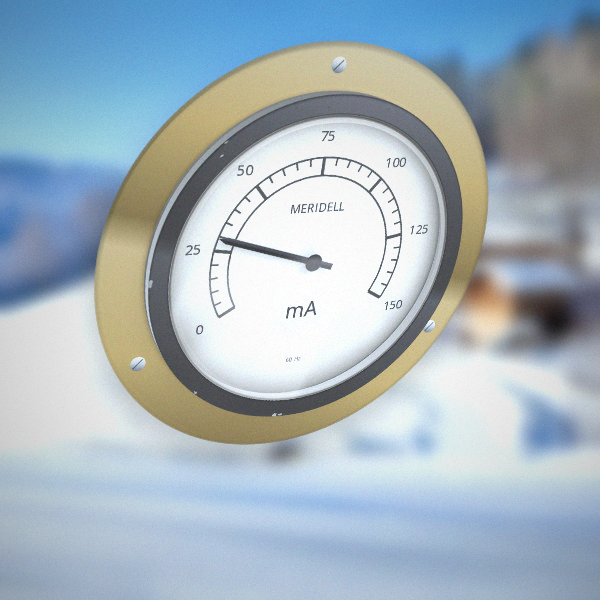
30mA
